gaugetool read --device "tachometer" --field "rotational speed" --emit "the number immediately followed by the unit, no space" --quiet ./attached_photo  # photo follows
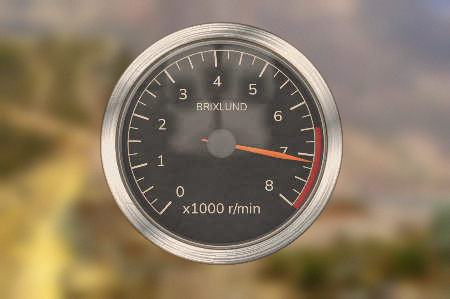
7125rpm
